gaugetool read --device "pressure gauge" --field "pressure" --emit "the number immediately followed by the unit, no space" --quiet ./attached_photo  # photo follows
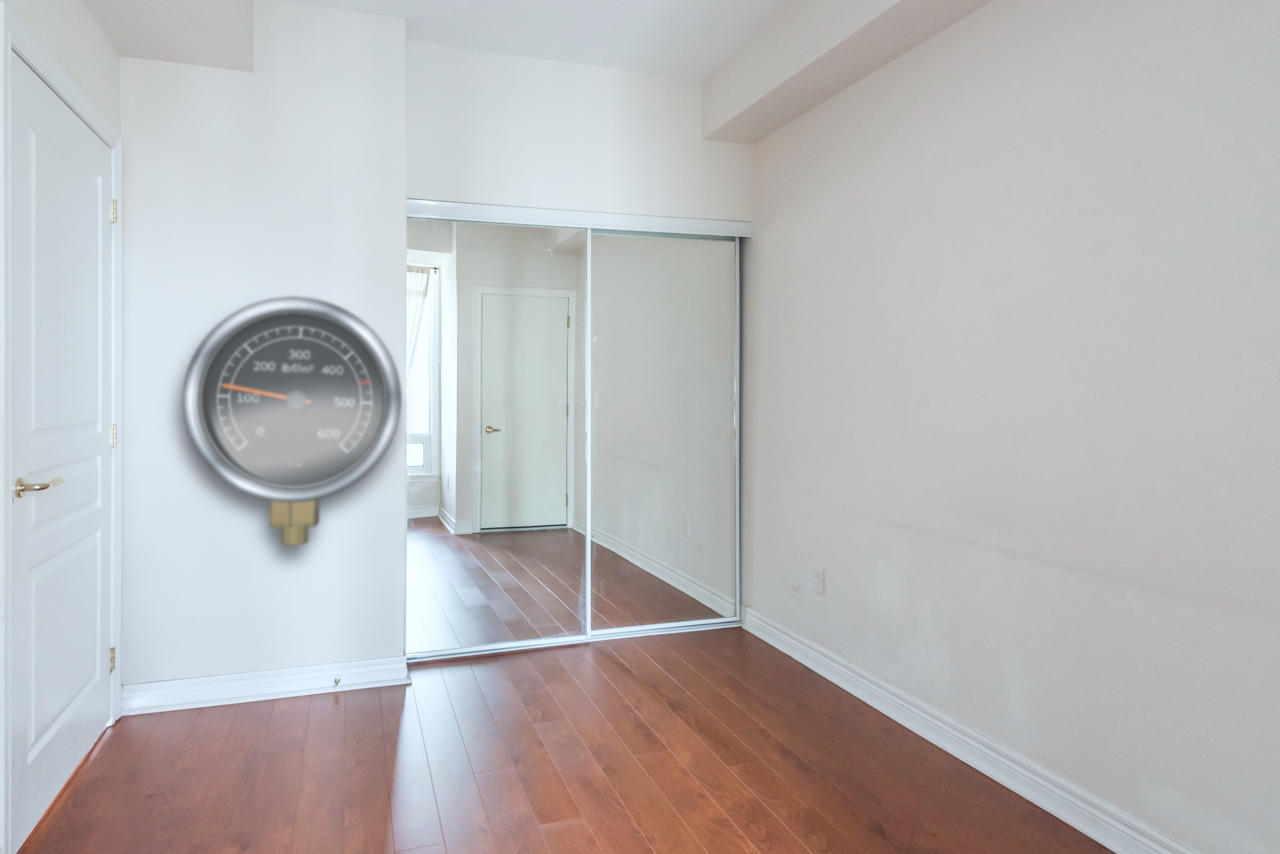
120psi
